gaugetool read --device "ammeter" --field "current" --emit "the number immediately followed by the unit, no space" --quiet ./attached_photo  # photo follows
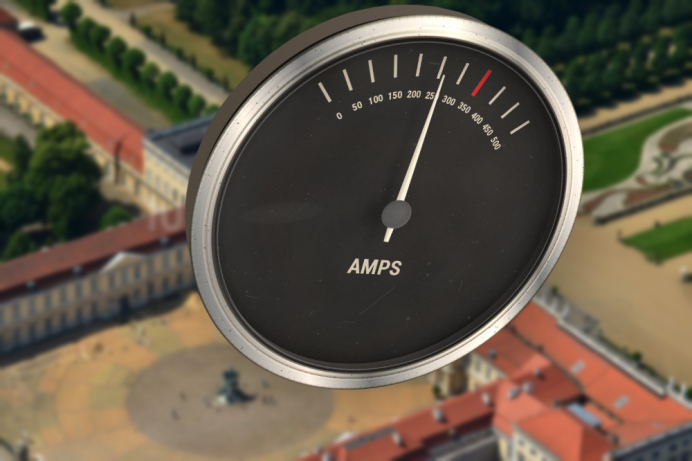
250A
